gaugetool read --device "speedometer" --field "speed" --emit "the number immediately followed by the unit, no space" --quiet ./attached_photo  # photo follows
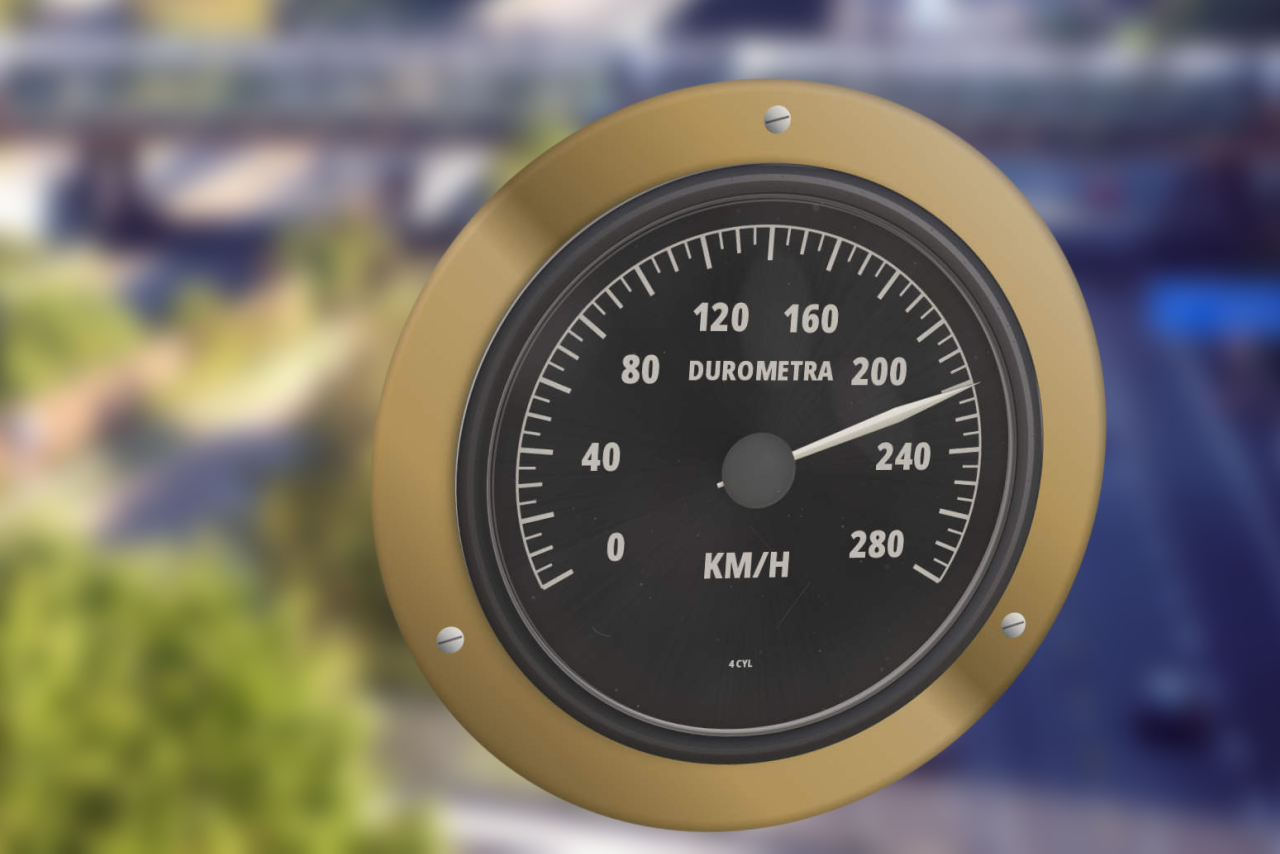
220km/h
